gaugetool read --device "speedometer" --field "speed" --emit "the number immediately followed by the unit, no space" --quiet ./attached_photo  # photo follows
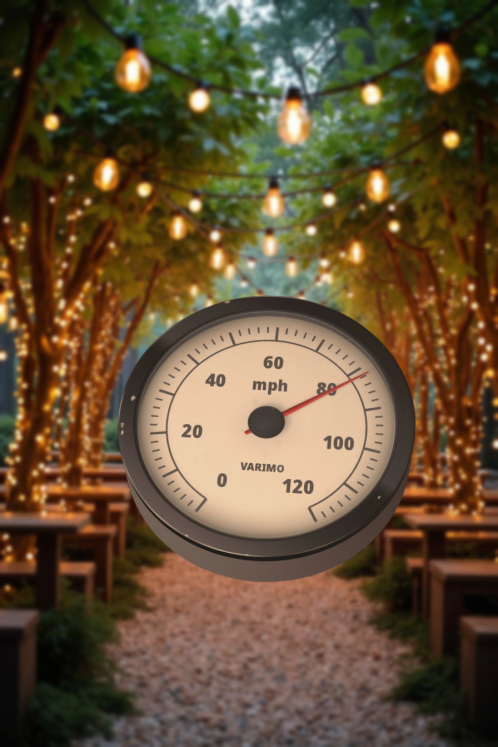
82mph
